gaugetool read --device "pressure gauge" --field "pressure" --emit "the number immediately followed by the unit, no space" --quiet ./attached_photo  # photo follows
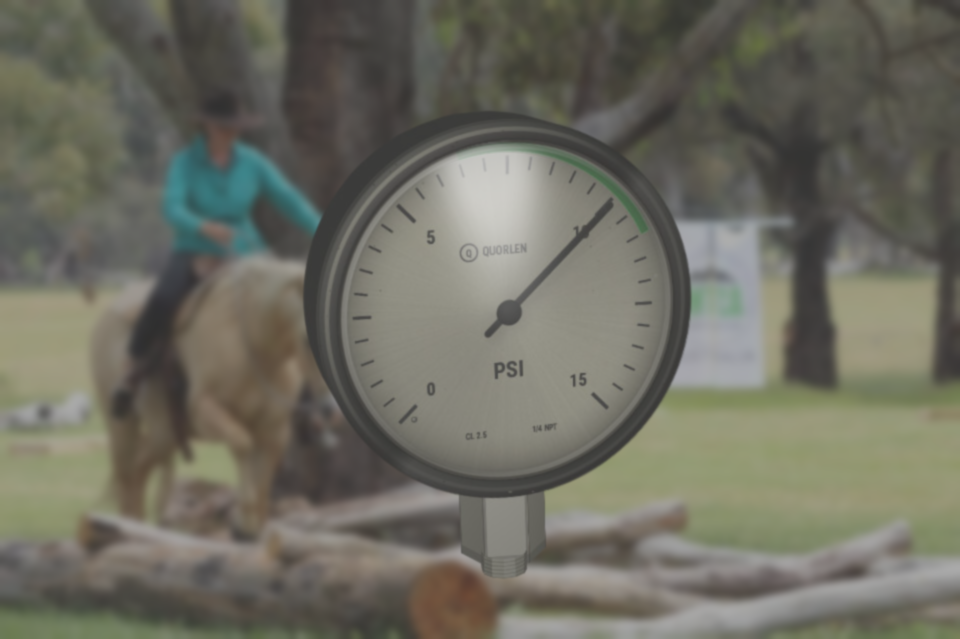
10psi
